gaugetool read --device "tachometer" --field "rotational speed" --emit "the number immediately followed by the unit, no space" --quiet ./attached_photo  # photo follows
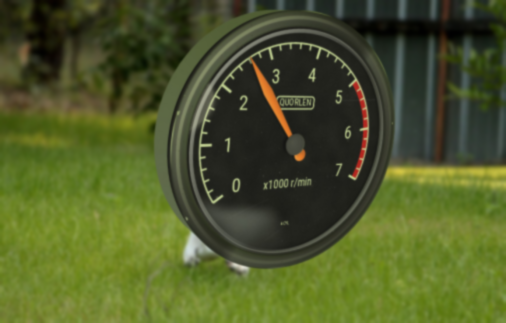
2600rpm
